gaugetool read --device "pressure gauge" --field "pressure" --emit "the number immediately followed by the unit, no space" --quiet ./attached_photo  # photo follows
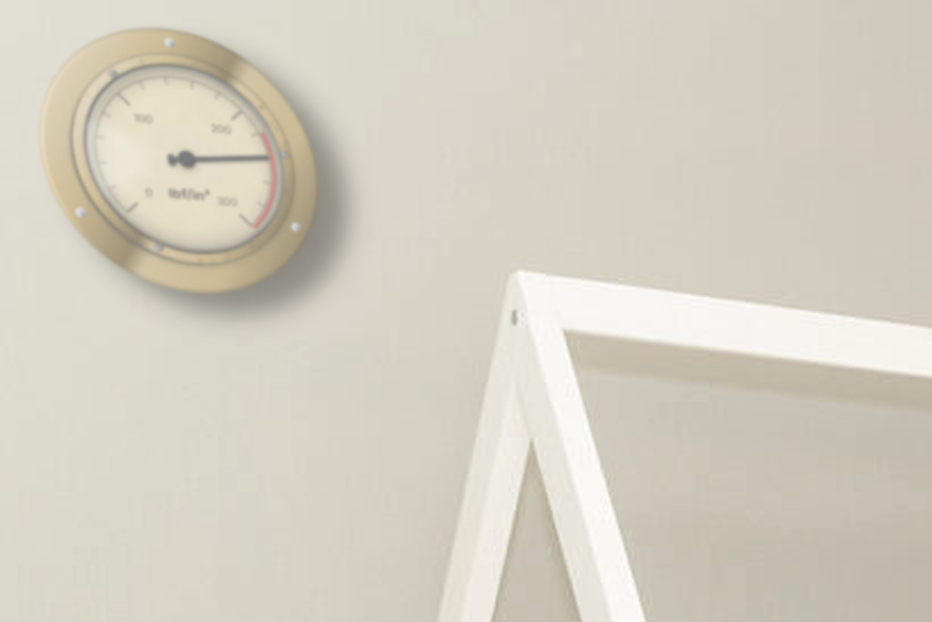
240psi
